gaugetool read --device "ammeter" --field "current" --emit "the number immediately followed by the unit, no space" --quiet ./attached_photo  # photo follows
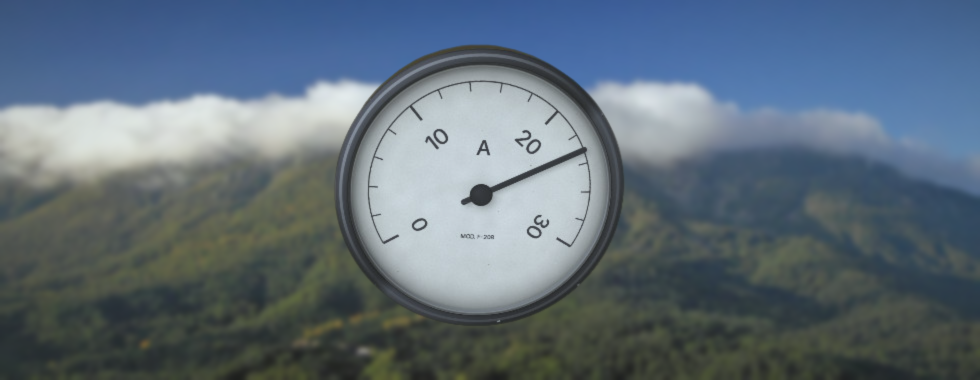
23A
